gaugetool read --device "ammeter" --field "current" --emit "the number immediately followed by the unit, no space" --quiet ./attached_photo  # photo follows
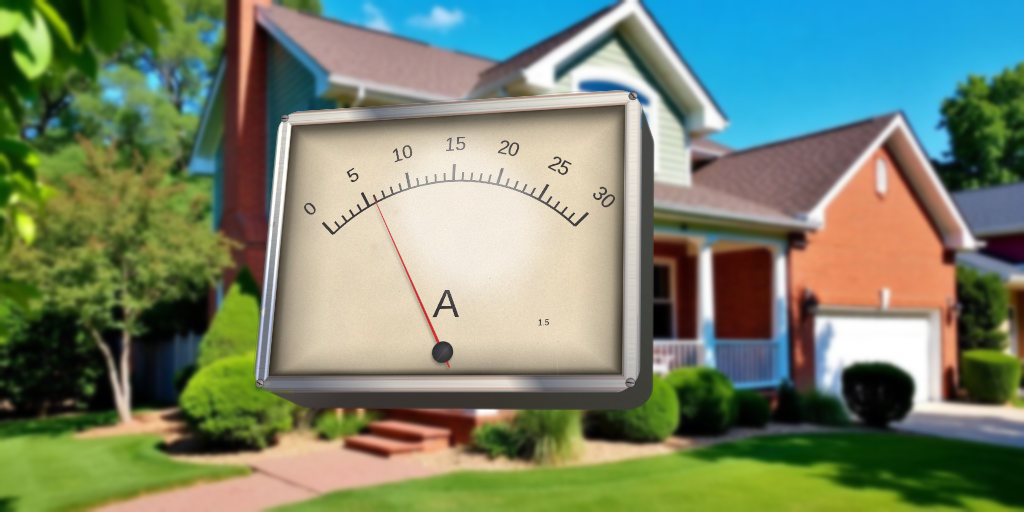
6A
